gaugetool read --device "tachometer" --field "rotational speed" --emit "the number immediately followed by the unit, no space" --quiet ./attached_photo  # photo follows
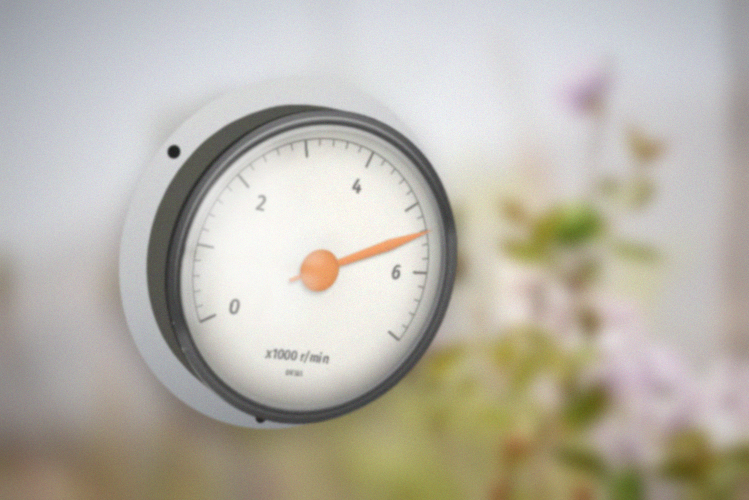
5400rpm
